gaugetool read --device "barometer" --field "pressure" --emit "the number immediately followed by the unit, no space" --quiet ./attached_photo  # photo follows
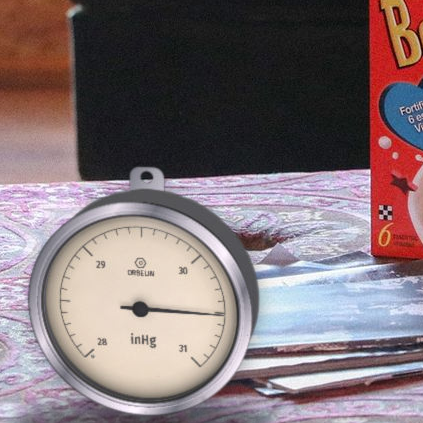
30.5inHg
